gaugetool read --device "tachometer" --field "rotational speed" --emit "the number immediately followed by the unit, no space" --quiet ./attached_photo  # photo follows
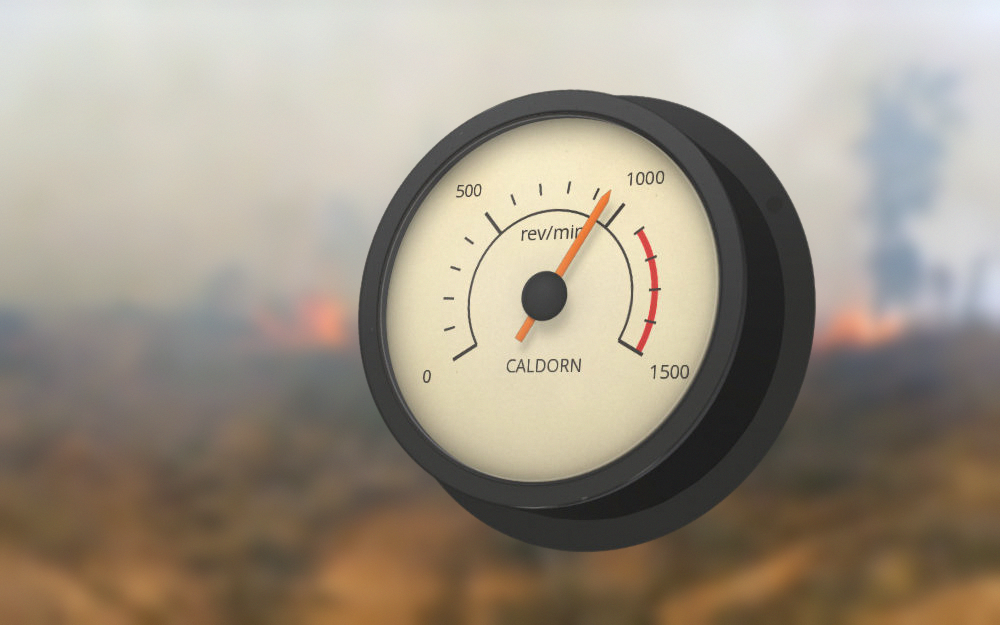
950rpm
